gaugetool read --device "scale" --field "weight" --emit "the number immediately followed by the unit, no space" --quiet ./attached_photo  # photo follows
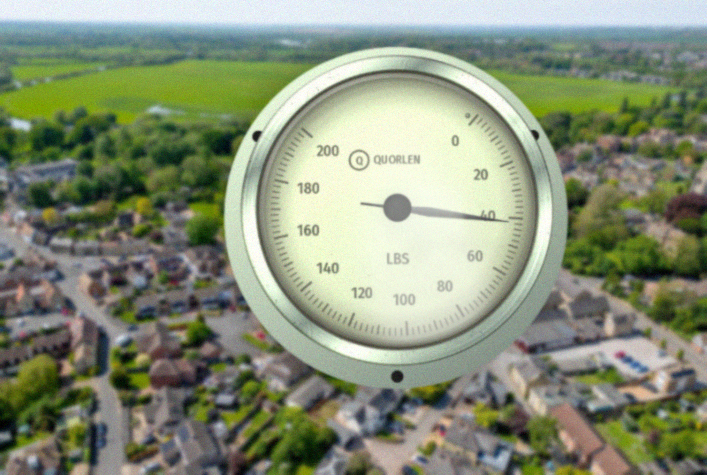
42lb
